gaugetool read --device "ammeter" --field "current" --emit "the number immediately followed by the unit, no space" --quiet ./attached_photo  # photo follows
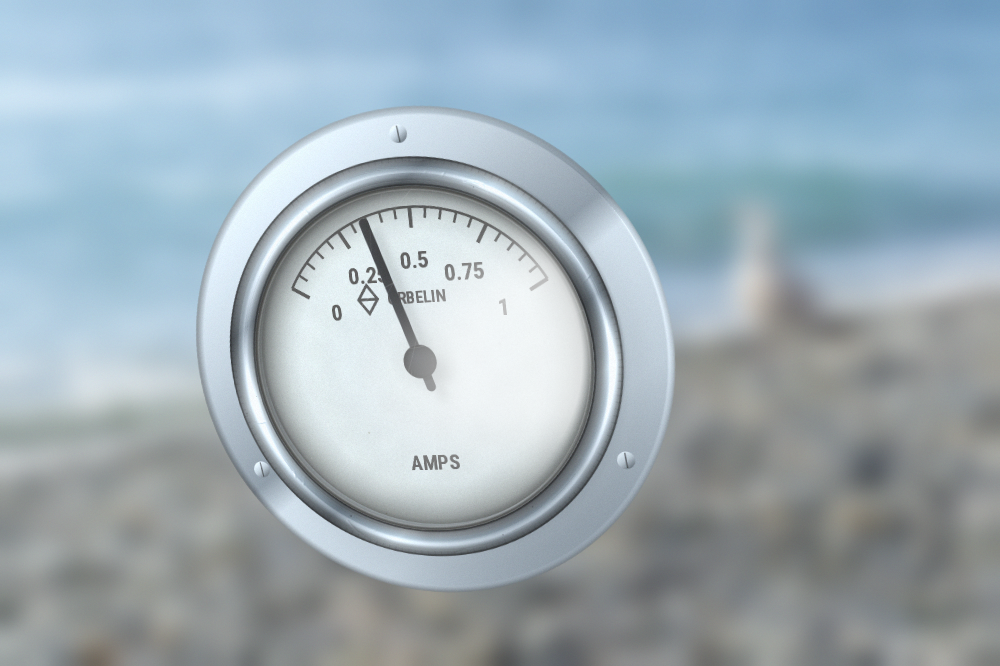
0.35A
